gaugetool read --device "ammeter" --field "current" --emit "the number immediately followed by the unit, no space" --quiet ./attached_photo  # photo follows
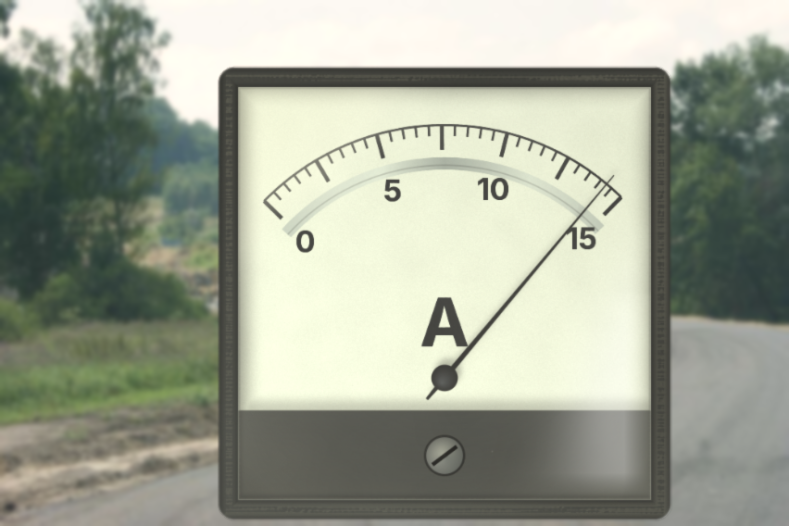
14.25A
